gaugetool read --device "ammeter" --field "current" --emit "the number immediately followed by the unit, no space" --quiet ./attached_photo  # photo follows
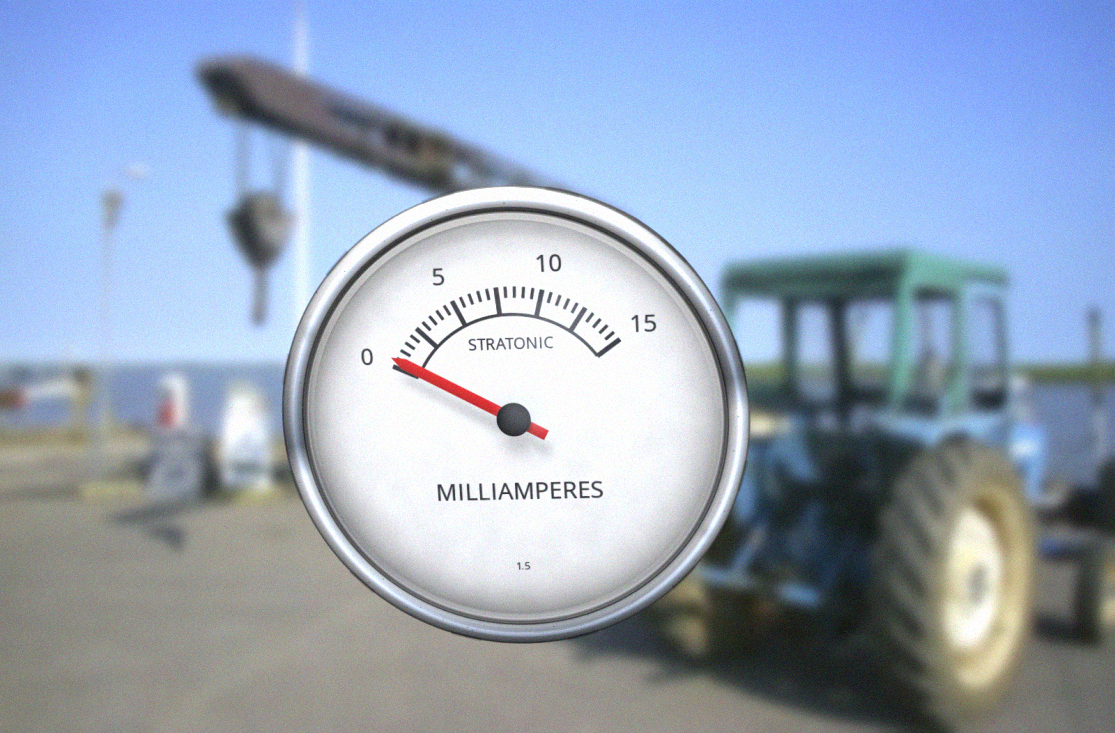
0.5mA
